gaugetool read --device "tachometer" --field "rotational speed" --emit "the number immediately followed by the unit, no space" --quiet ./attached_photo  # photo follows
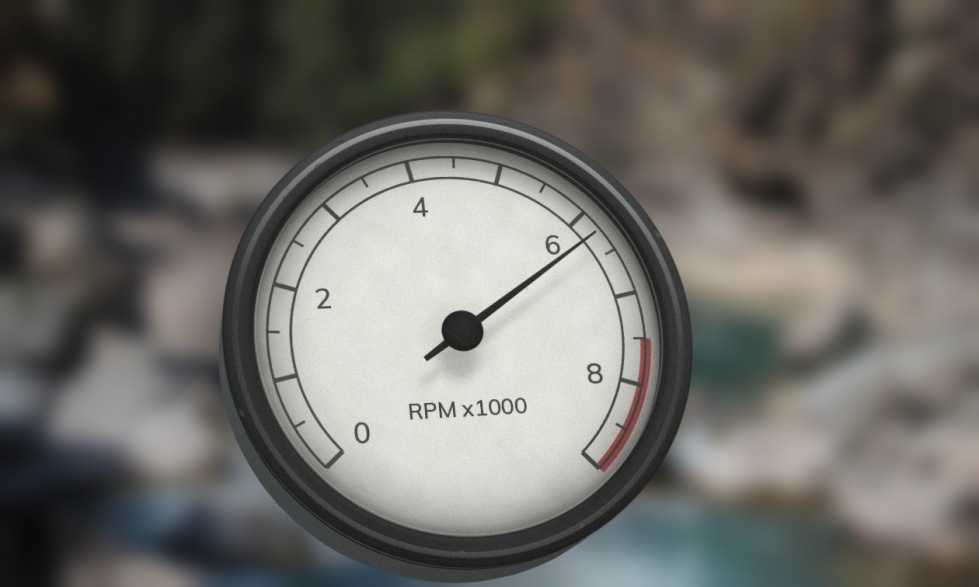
6250rpm
